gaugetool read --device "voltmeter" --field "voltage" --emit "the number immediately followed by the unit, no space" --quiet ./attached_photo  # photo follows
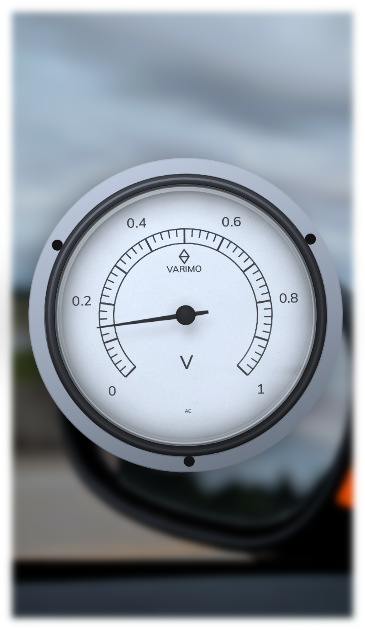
0.14V
